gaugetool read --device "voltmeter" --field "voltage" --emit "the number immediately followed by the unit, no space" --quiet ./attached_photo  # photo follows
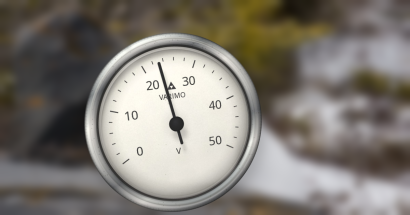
23V
